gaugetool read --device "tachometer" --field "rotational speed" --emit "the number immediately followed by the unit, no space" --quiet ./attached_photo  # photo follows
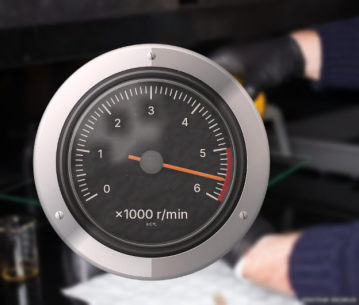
5600rpm
